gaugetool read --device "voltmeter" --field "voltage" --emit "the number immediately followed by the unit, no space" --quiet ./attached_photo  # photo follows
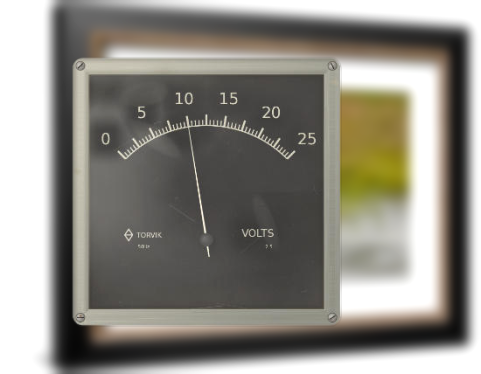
10V
